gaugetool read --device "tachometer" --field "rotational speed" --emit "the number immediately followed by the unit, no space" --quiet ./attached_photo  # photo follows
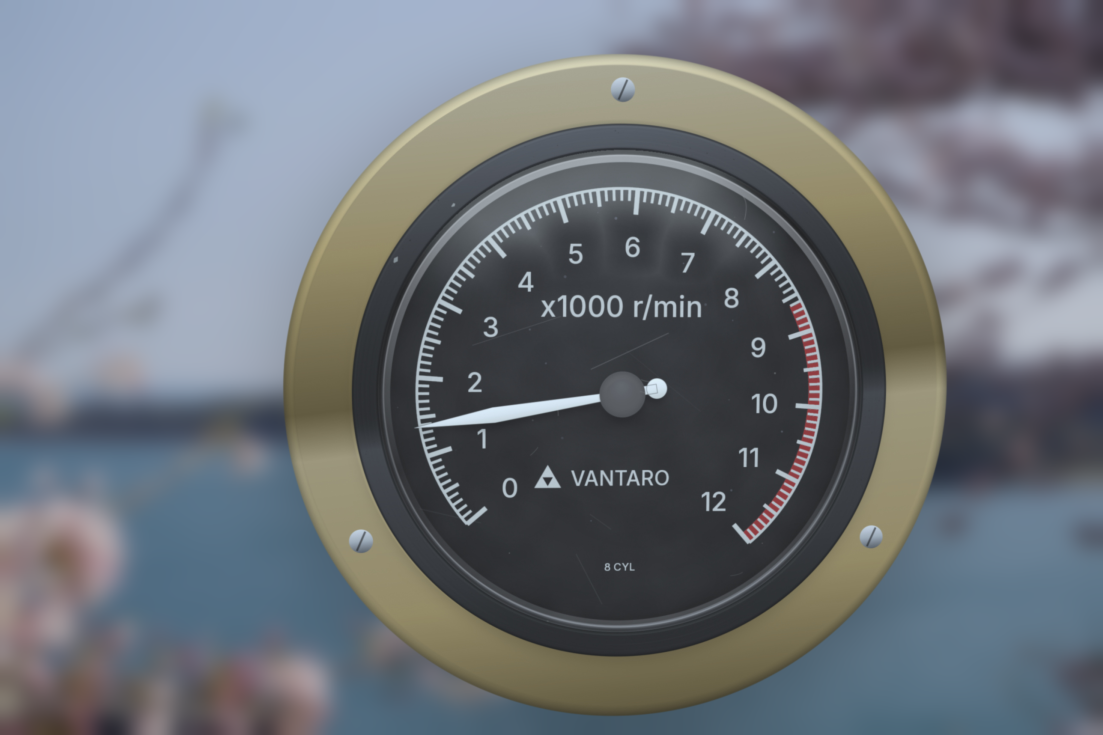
1400rpm
